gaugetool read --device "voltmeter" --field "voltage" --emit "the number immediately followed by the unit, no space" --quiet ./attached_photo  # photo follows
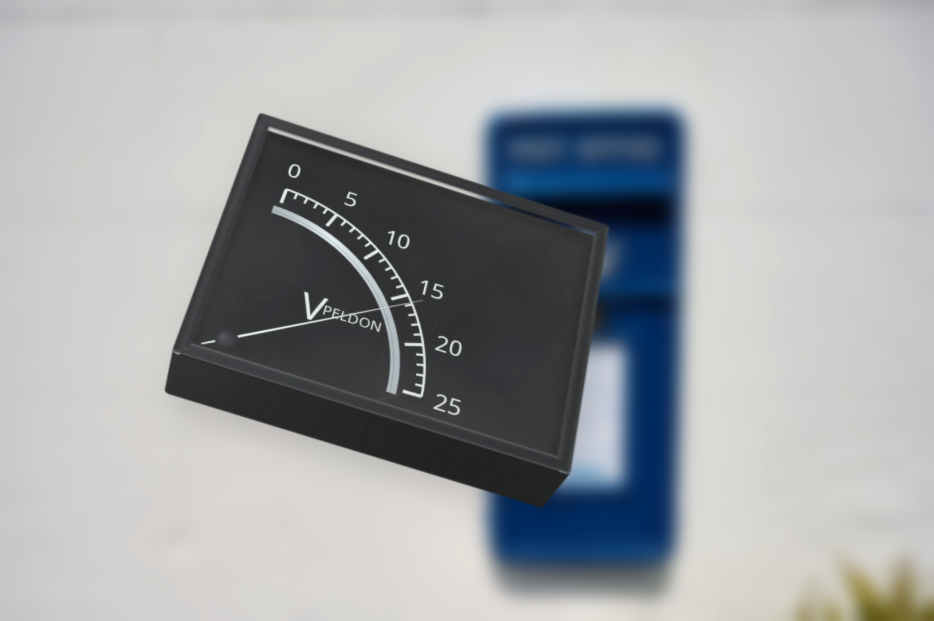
16V
